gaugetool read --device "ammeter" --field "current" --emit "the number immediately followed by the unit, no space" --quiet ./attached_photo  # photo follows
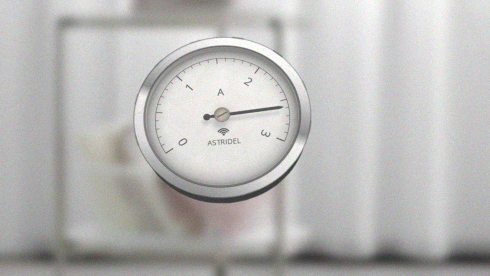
2.6A
